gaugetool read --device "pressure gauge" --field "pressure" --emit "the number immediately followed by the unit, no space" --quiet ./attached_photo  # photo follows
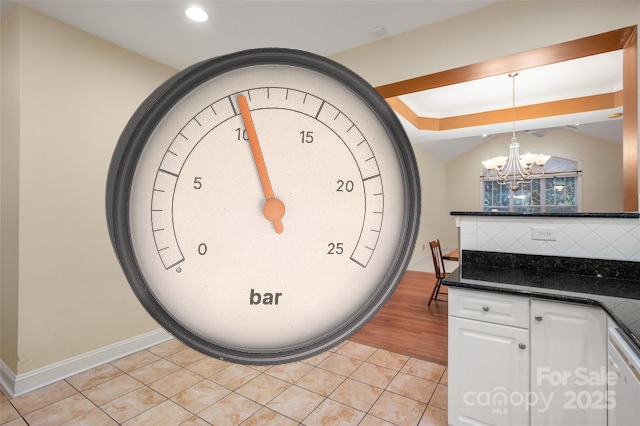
10.5bar
